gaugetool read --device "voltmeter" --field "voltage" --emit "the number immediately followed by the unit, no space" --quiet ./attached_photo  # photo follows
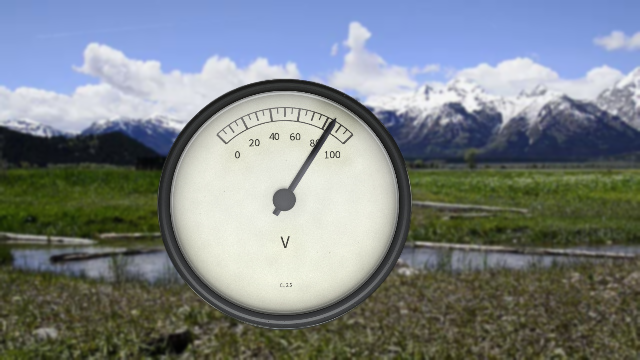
85V
